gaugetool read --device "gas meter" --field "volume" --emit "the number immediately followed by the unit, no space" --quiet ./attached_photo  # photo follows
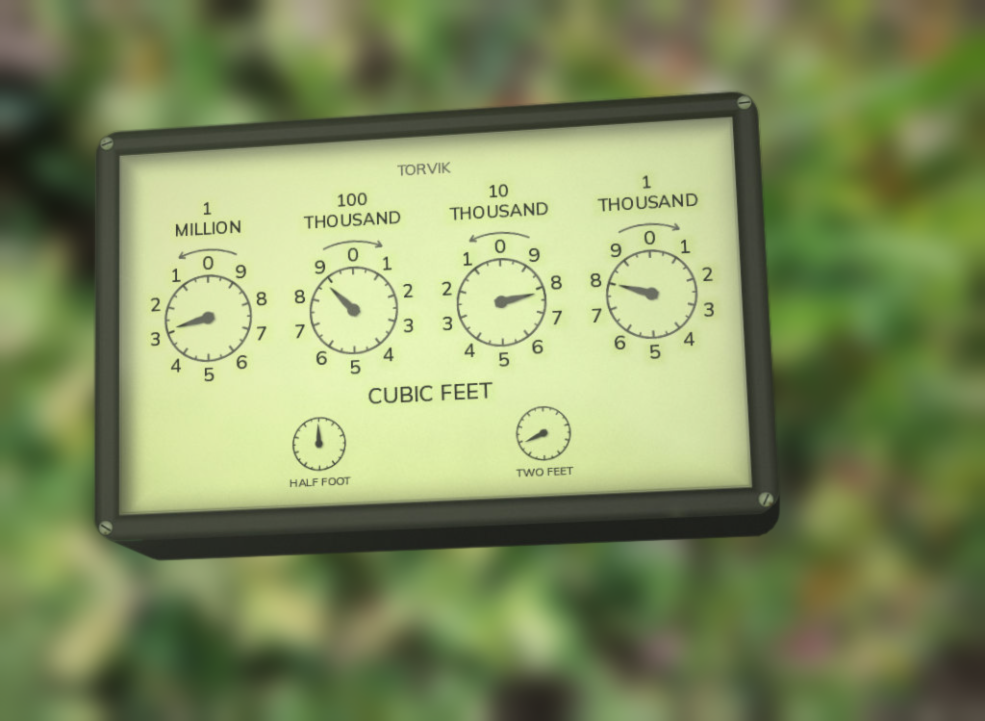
287800ft³
